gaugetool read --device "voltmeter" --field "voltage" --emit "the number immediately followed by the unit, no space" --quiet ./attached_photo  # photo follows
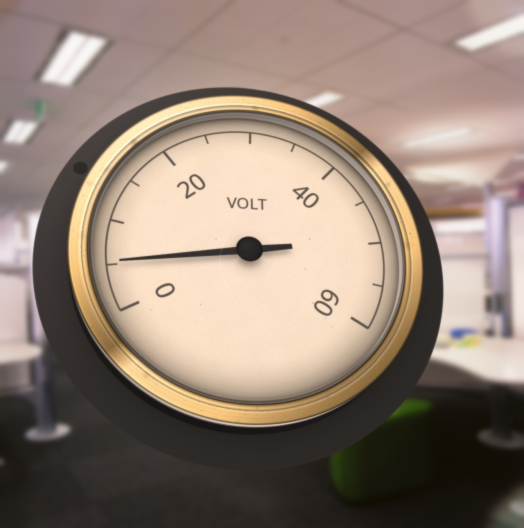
5V
